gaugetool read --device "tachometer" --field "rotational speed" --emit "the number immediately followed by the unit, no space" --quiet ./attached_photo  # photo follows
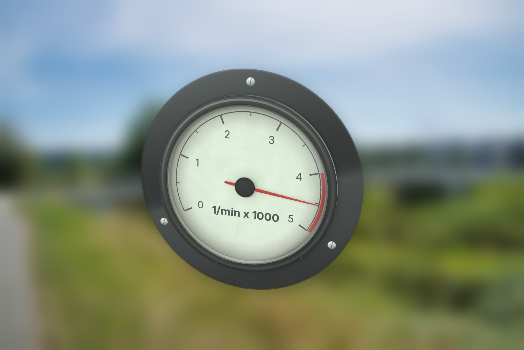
4500rpm
